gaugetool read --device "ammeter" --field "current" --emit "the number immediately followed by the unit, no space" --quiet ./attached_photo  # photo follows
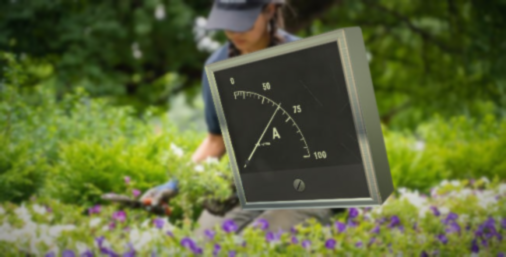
65A
